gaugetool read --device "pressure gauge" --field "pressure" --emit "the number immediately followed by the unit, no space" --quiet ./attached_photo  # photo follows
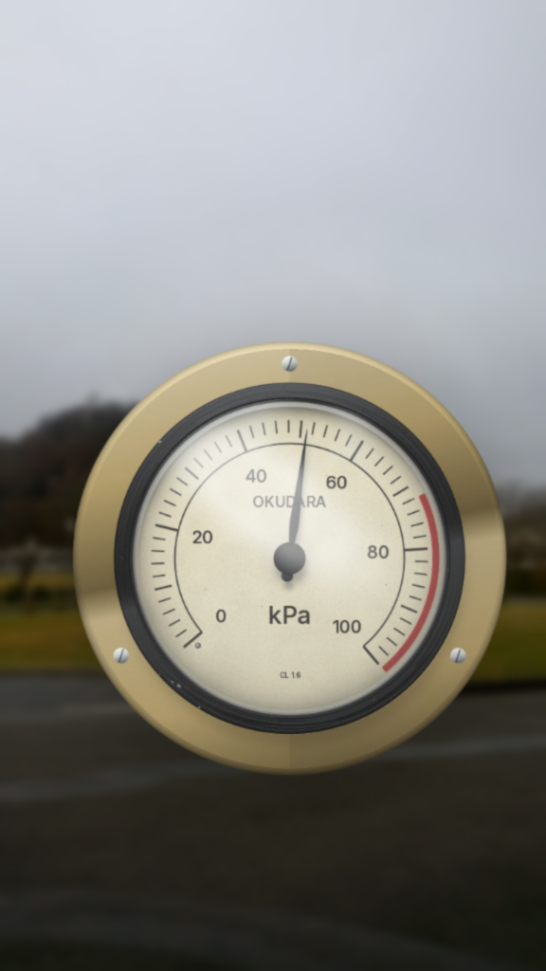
51kPa
